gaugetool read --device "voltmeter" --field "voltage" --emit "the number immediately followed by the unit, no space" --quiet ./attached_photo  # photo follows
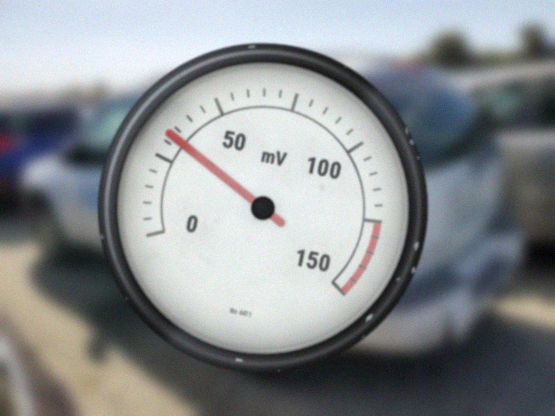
32.5mV
